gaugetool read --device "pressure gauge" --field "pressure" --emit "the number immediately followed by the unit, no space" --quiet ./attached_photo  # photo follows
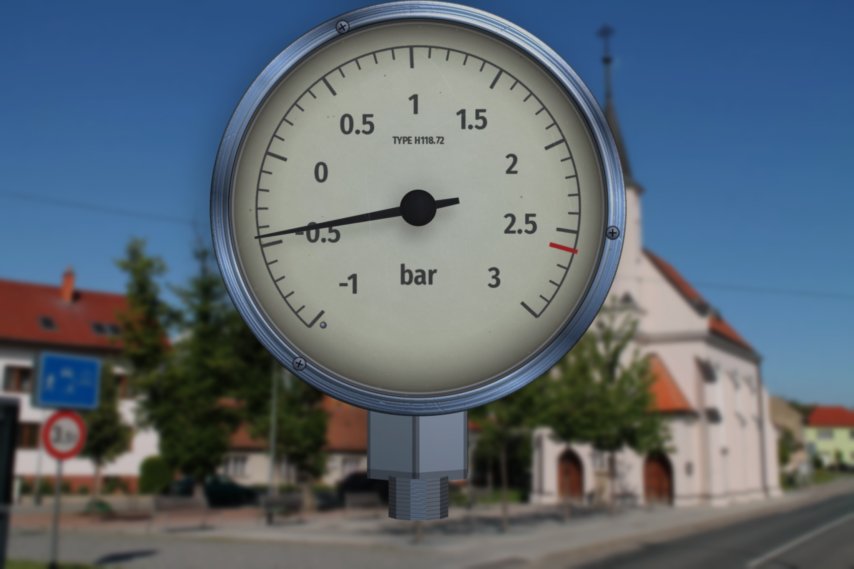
-0.45bar
